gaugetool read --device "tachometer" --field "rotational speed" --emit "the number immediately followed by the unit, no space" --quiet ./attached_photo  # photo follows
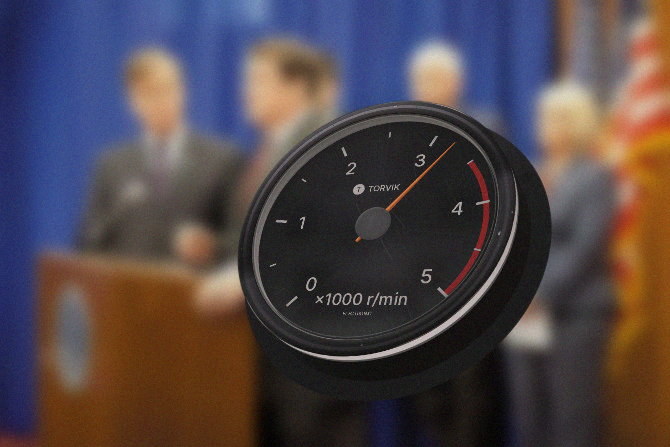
3250rpm
